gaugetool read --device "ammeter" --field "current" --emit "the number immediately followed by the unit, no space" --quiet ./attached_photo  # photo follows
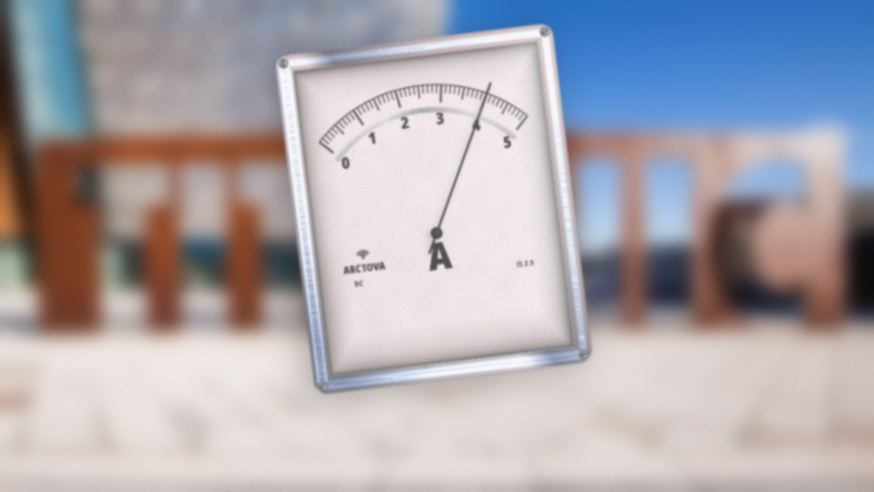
4A
